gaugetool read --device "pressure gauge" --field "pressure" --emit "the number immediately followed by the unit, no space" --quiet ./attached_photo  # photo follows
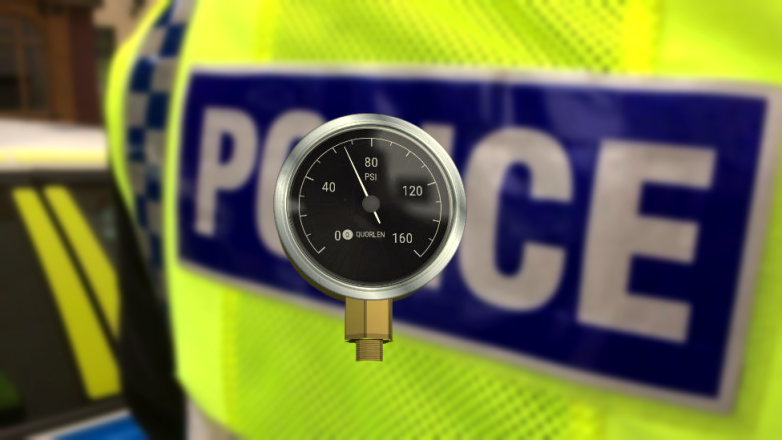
65psi
